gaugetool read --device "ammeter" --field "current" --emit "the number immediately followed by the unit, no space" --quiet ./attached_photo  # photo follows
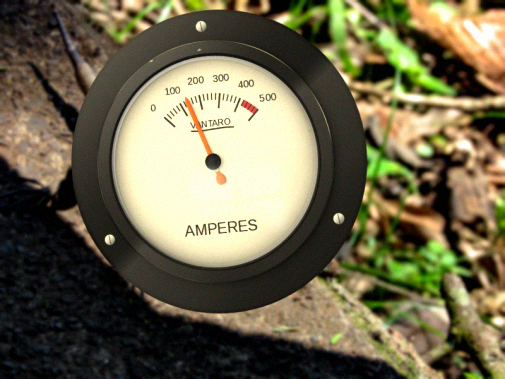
140A
